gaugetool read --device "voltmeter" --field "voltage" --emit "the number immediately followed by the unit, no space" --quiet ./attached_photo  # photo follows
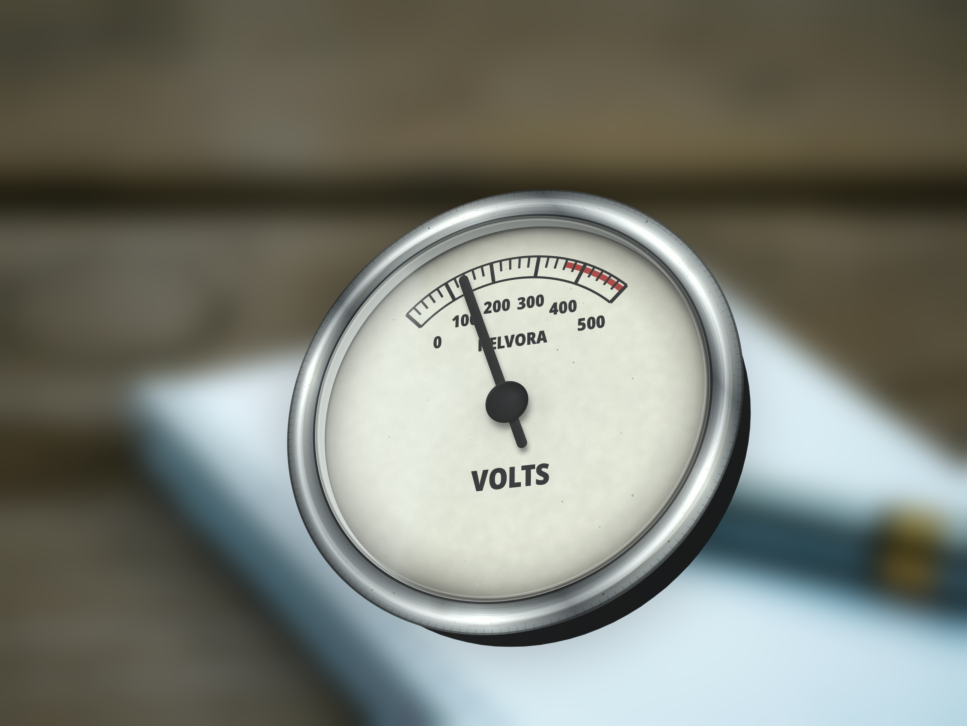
140V
